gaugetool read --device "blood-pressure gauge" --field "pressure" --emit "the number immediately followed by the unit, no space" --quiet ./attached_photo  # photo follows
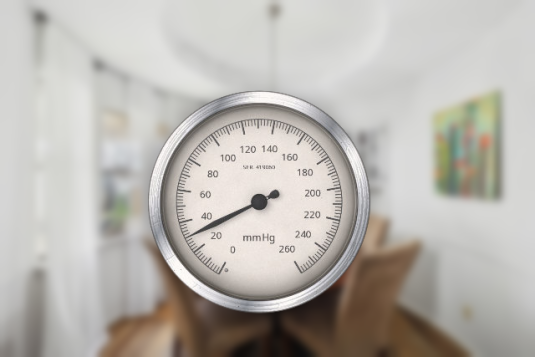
30mmHg
